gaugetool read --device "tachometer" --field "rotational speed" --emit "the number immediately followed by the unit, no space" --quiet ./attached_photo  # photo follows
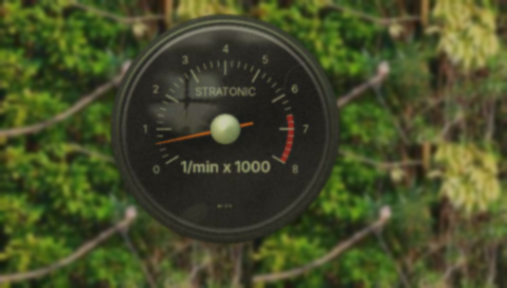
600rpm
